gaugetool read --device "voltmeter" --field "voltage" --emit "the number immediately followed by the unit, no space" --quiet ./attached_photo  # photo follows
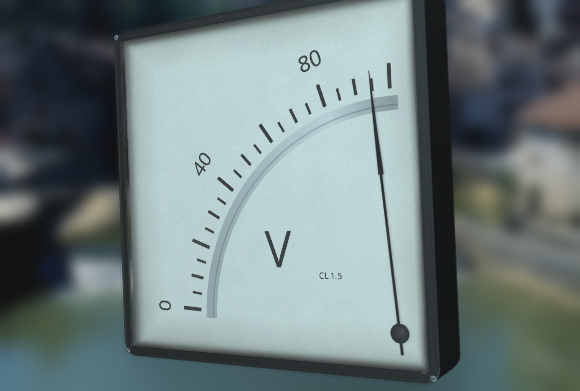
95V
